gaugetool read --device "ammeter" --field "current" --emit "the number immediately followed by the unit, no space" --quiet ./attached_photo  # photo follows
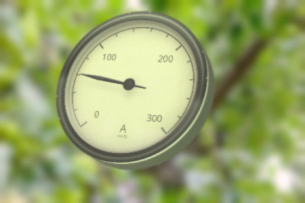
60A
